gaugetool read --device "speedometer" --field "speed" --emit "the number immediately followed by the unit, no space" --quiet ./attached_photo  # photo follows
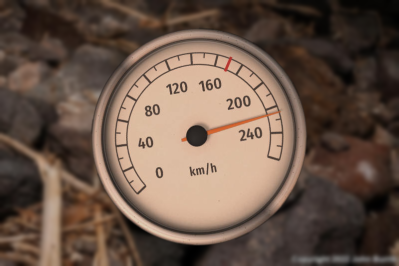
225km/h
